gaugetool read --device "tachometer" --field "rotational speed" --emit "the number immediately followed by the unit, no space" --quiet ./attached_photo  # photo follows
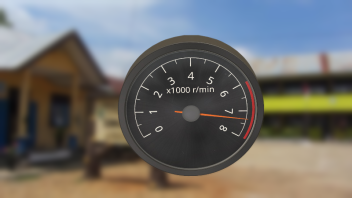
7250rpm
